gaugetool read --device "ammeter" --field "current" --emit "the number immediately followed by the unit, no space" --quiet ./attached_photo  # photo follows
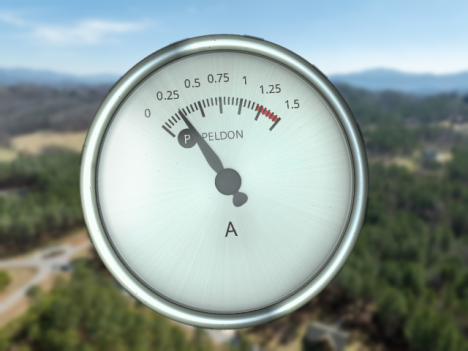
0.25A
